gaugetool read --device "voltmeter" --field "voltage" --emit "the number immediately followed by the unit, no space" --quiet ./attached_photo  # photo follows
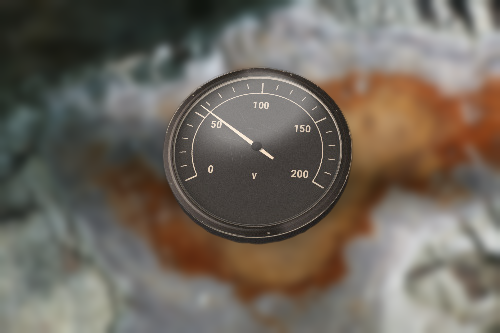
55V
